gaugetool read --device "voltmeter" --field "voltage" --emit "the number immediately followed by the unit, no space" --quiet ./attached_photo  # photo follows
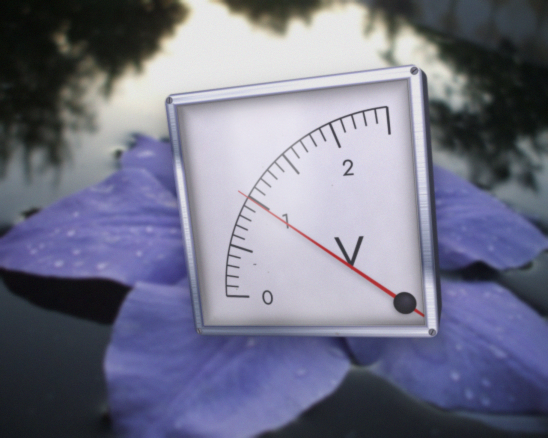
1V
